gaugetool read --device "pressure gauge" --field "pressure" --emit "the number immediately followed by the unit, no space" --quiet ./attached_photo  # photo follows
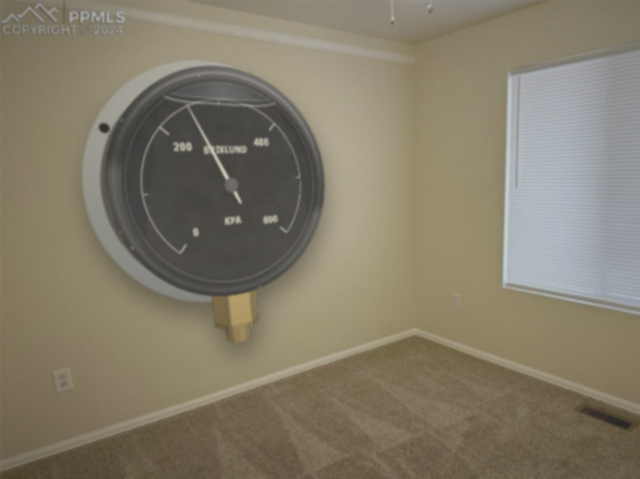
250kPa
